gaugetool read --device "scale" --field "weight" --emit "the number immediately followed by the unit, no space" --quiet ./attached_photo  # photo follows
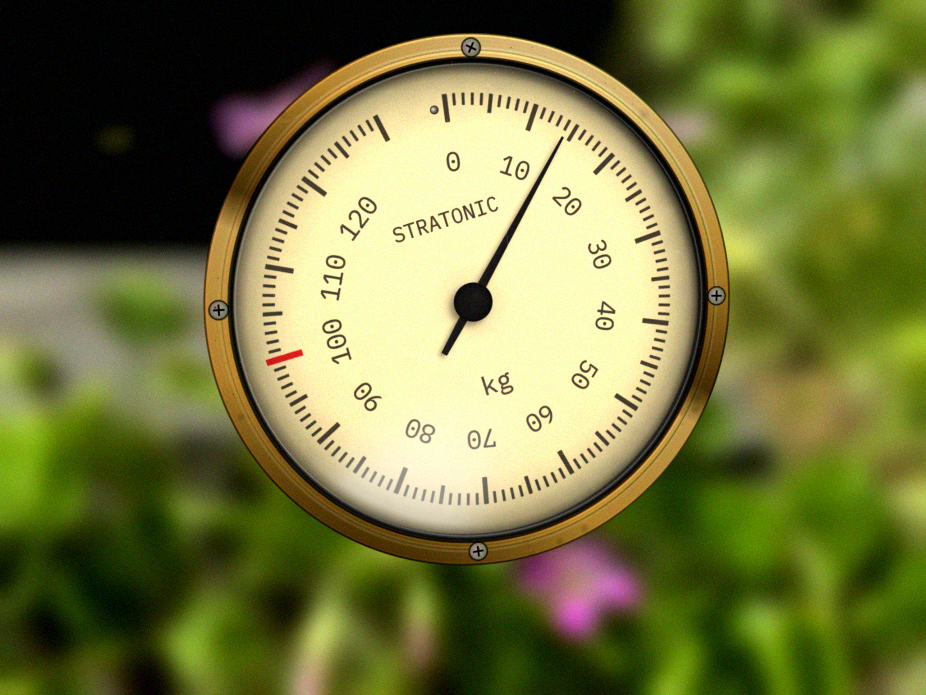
14kg
